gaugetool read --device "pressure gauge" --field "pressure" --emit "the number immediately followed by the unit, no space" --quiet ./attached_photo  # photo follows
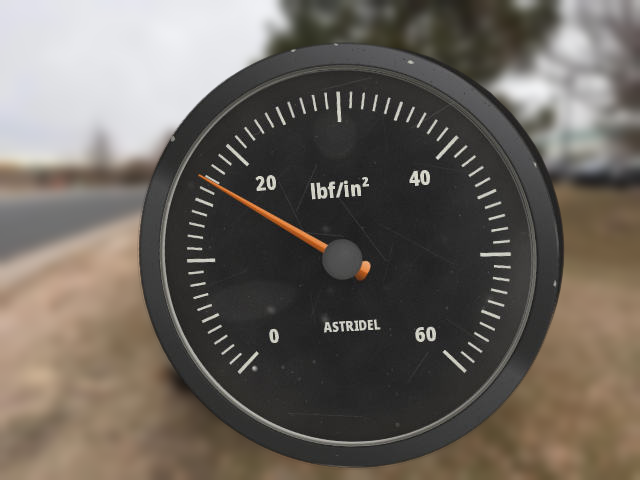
17psi
